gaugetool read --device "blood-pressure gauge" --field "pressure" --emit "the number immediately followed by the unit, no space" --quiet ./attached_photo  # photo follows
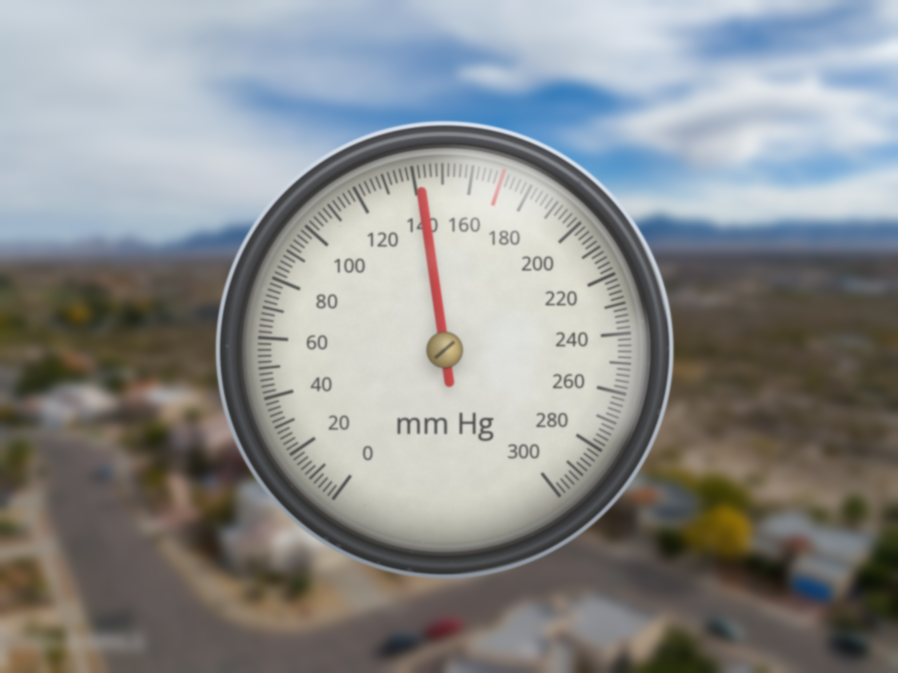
142mmHg
